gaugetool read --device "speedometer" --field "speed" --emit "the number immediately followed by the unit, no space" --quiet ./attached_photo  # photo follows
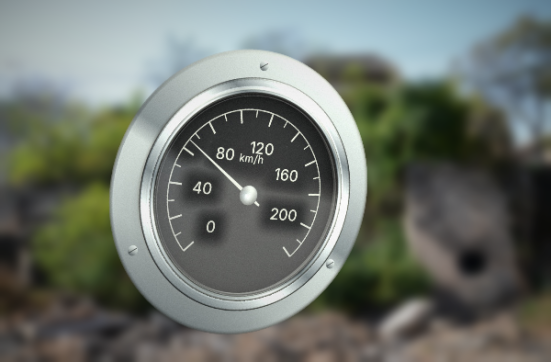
65km/h
